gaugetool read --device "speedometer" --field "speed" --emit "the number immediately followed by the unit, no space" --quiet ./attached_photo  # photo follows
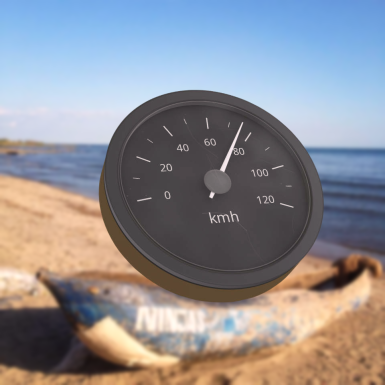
75km/h
